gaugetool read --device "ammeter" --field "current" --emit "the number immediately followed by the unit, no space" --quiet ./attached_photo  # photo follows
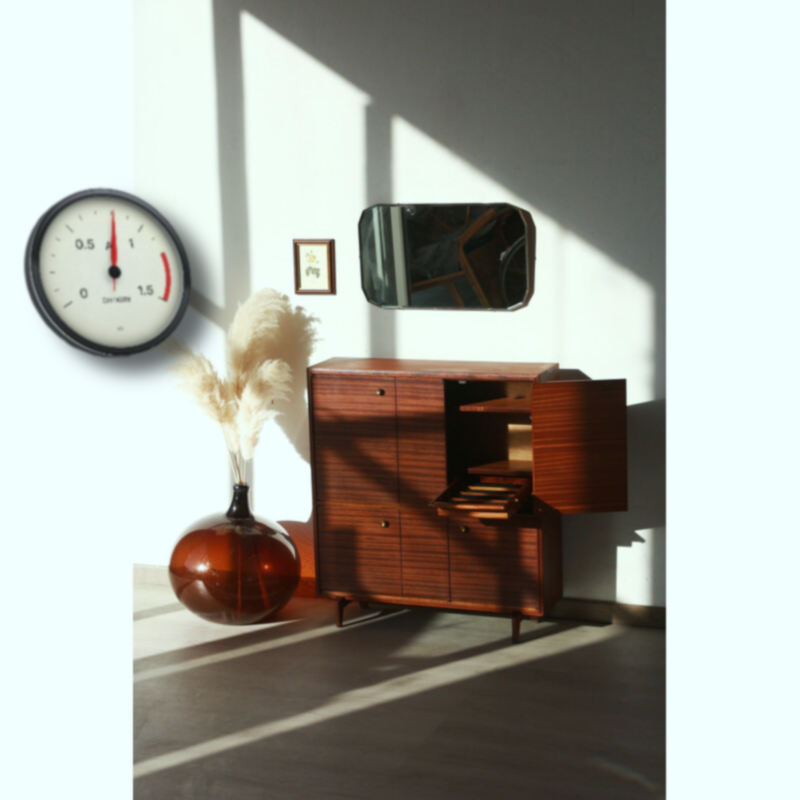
0.8A
